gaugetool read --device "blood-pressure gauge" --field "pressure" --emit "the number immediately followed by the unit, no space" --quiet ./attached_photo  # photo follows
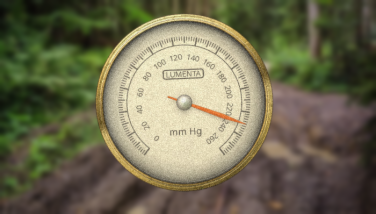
230mmHg
